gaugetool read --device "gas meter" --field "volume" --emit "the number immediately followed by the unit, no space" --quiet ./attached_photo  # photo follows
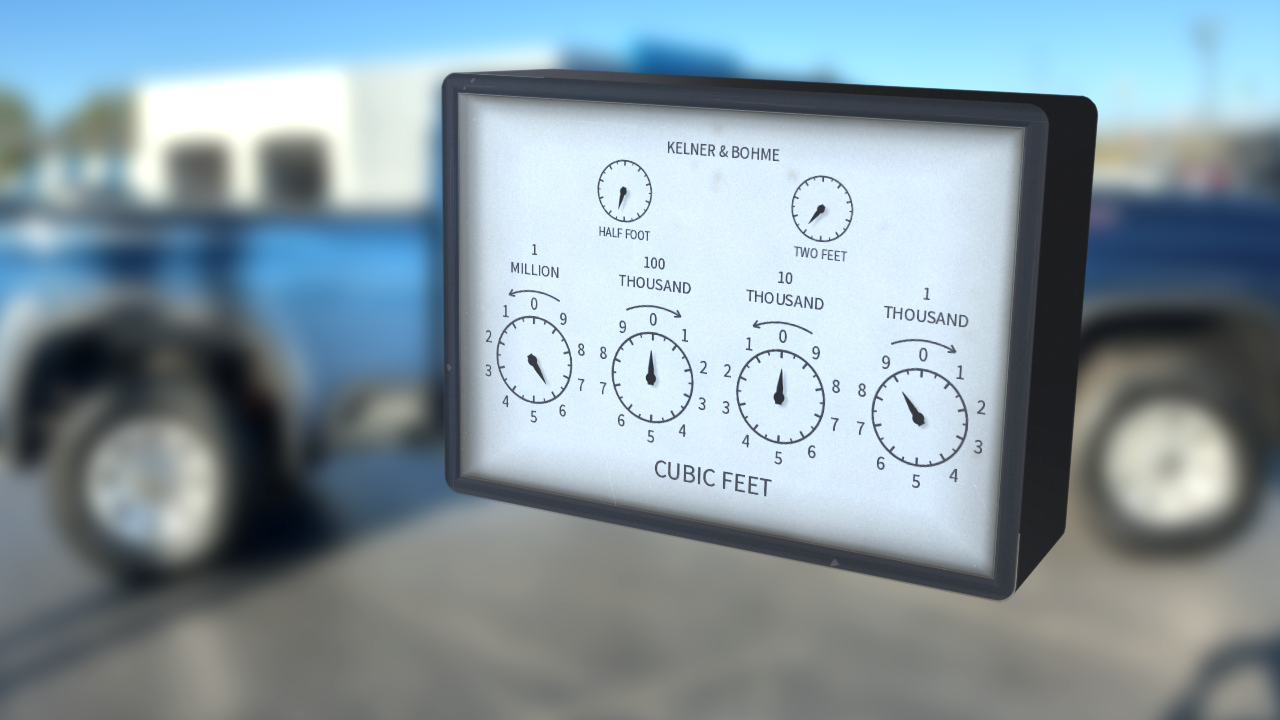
599900ft³
